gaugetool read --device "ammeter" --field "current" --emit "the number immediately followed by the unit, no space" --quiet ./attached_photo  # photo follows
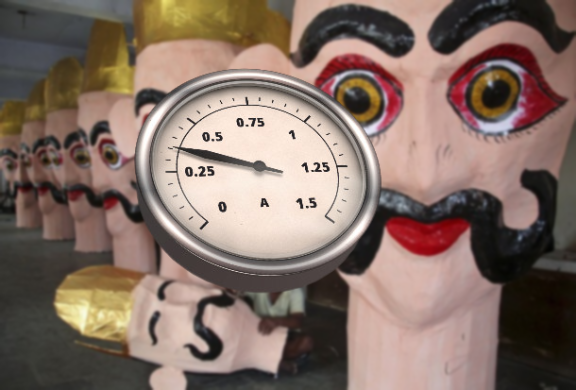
0.35A
